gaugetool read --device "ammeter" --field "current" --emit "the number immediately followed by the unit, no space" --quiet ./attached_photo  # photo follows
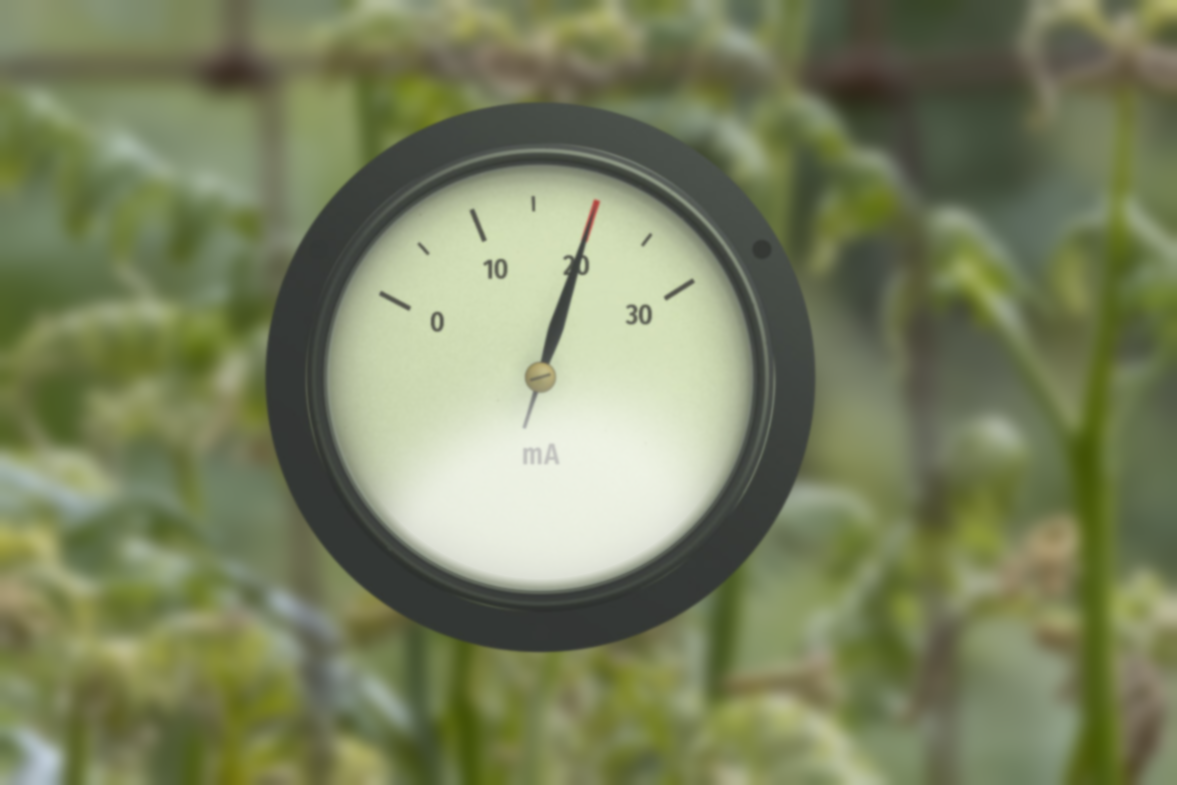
20mA
